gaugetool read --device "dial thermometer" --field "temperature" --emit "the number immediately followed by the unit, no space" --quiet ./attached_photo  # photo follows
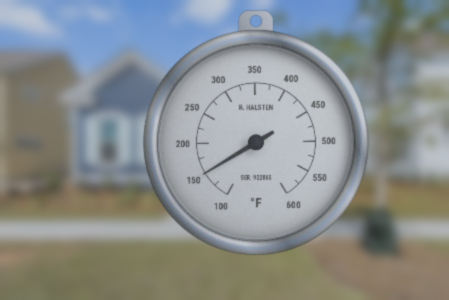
150°F
